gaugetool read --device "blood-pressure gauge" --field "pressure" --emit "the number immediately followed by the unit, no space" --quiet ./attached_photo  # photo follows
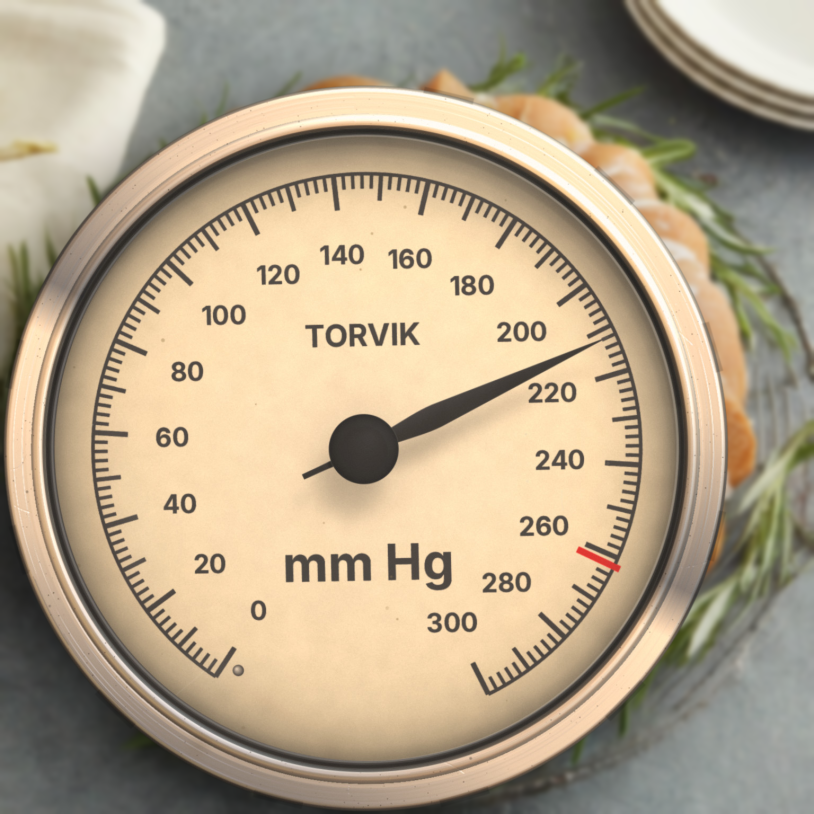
212mmHg
